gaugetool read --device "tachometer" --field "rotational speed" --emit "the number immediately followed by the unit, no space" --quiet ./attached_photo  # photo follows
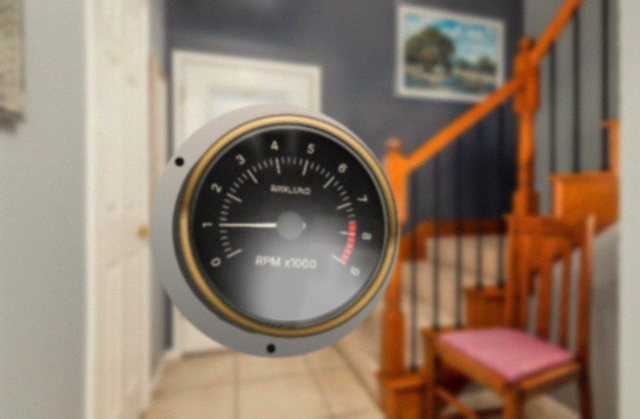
1000rpm
